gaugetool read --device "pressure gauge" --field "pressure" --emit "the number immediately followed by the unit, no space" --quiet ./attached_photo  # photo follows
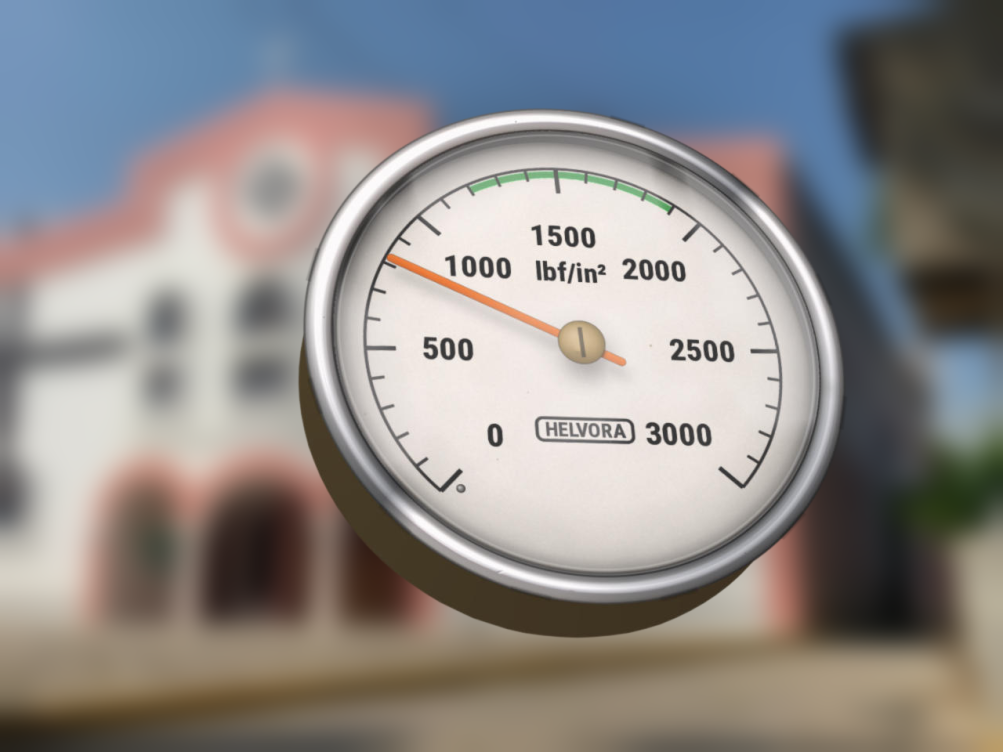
800psi
